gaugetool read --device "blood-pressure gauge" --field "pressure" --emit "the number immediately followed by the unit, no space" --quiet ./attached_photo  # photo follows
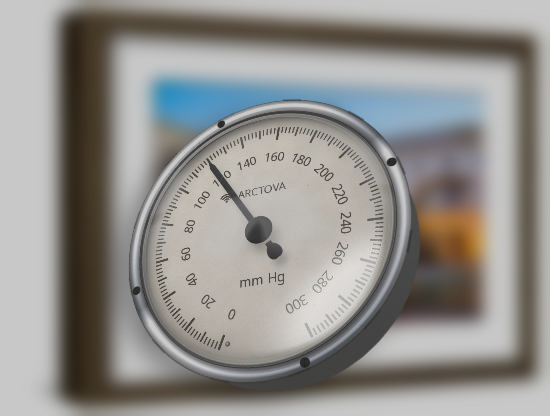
120mmHg
